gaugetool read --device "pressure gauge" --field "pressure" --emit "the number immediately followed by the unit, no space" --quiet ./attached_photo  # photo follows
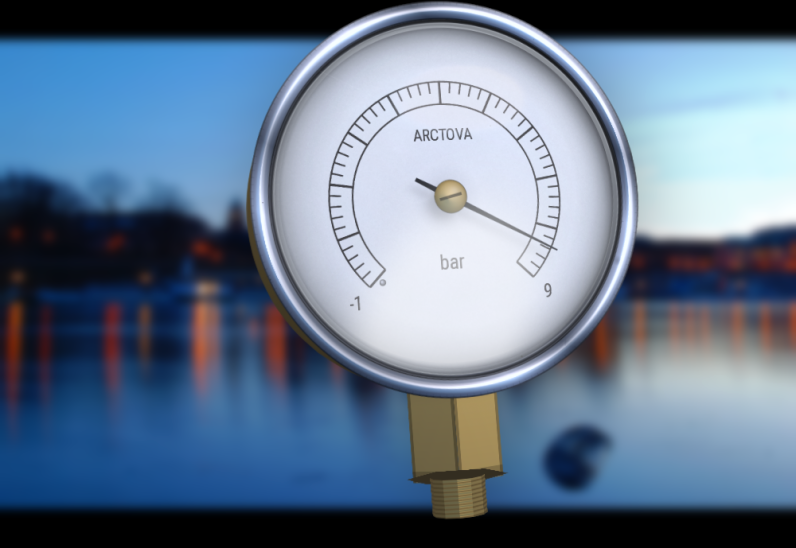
8.4bar
